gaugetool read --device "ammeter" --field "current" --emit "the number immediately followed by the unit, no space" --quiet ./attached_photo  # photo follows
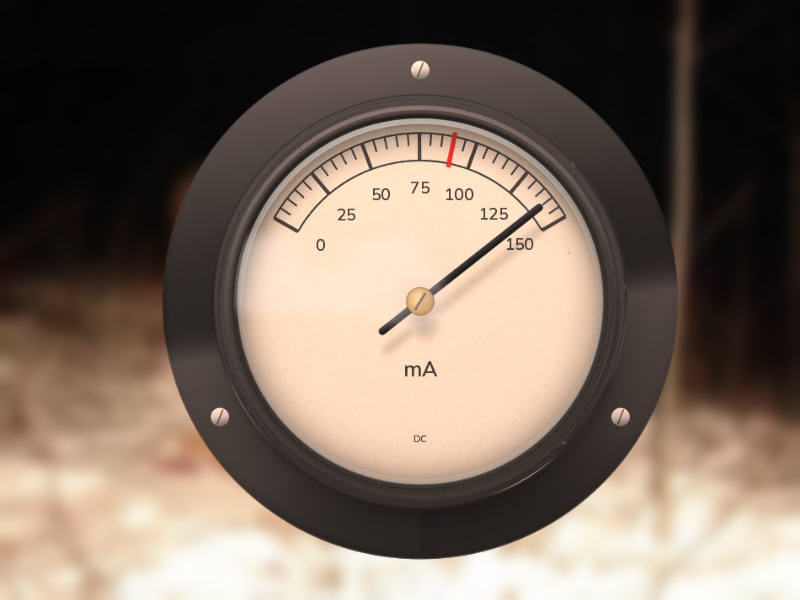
140mA
